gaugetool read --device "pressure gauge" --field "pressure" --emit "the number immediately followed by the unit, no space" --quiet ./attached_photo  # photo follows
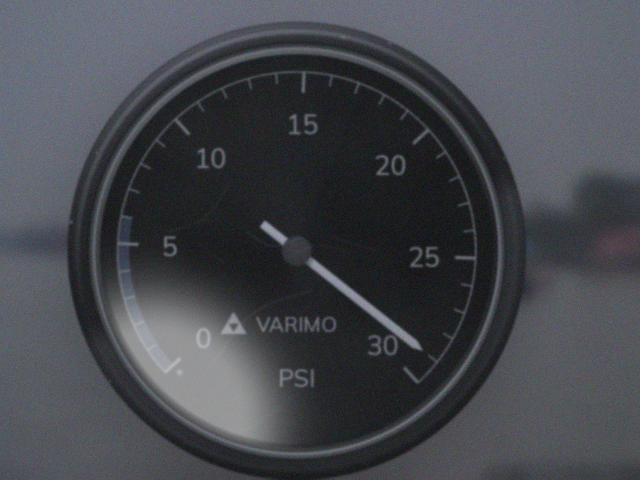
29psi
